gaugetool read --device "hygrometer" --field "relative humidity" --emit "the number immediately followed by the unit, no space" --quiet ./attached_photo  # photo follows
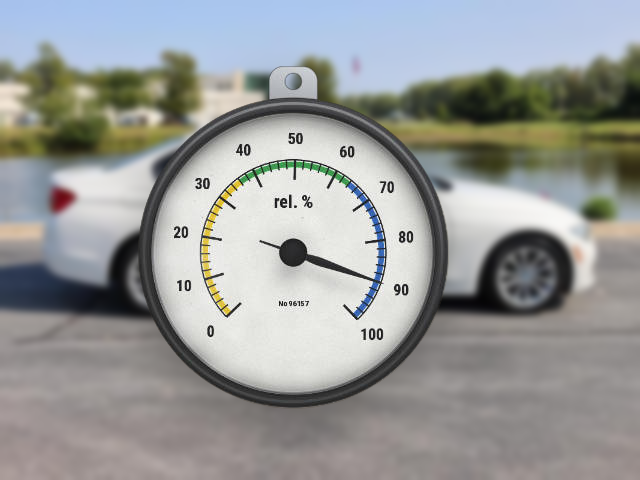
90%
